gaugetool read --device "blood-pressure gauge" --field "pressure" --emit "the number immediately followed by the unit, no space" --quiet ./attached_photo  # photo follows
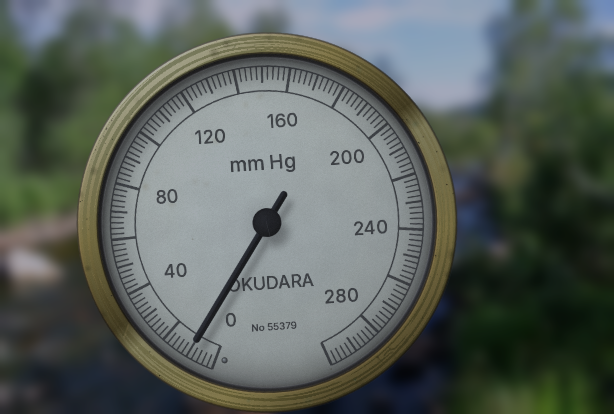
10mmHg
